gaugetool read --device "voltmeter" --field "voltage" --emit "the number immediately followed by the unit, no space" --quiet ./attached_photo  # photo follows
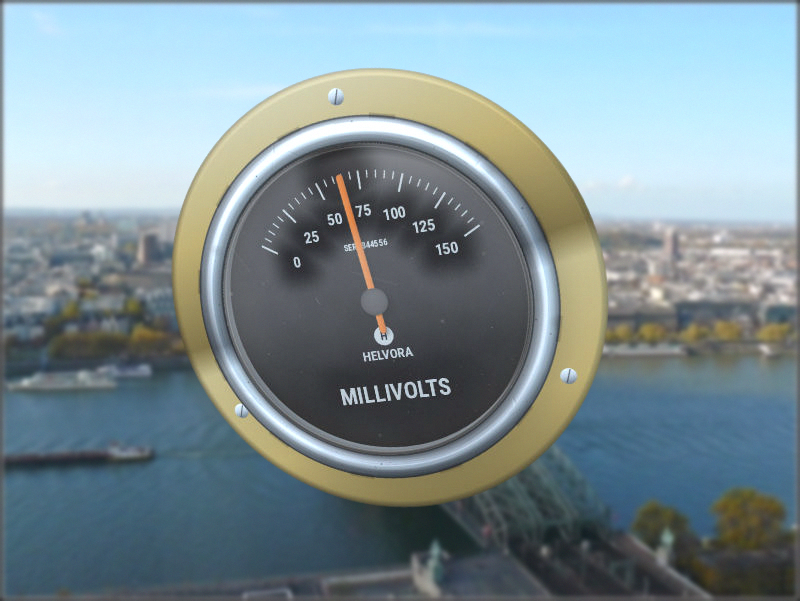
65mV
